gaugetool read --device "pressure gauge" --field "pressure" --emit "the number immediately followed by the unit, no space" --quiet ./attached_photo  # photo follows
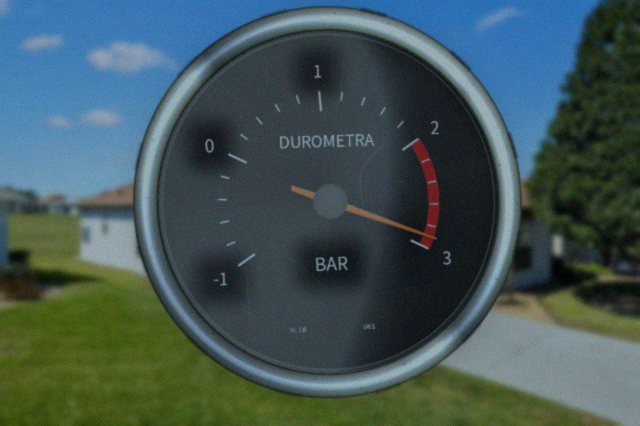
2.9bar
